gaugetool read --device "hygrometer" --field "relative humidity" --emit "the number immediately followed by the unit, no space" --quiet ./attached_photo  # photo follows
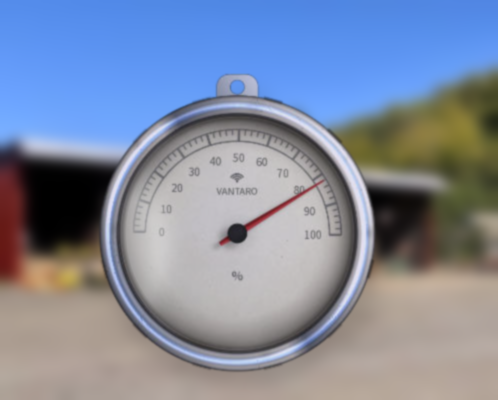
82%
